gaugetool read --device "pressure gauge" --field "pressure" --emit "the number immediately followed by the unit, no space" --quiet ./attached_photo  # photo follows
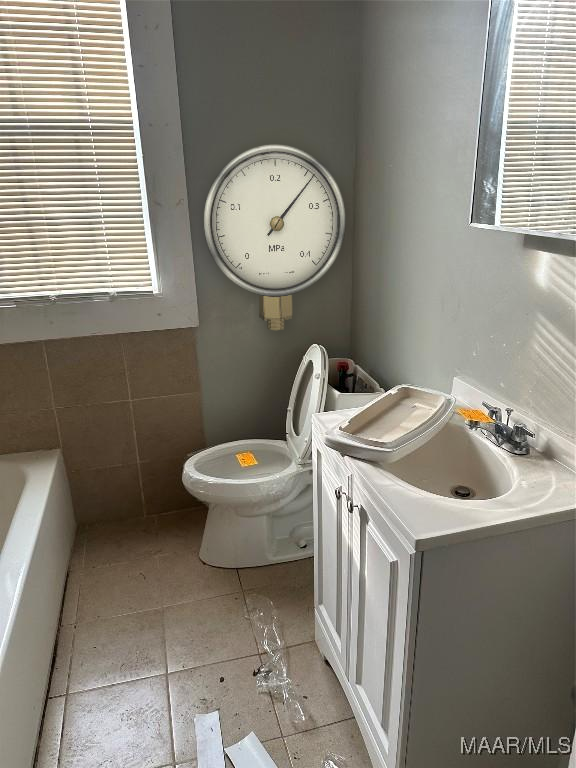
0.26MPa
